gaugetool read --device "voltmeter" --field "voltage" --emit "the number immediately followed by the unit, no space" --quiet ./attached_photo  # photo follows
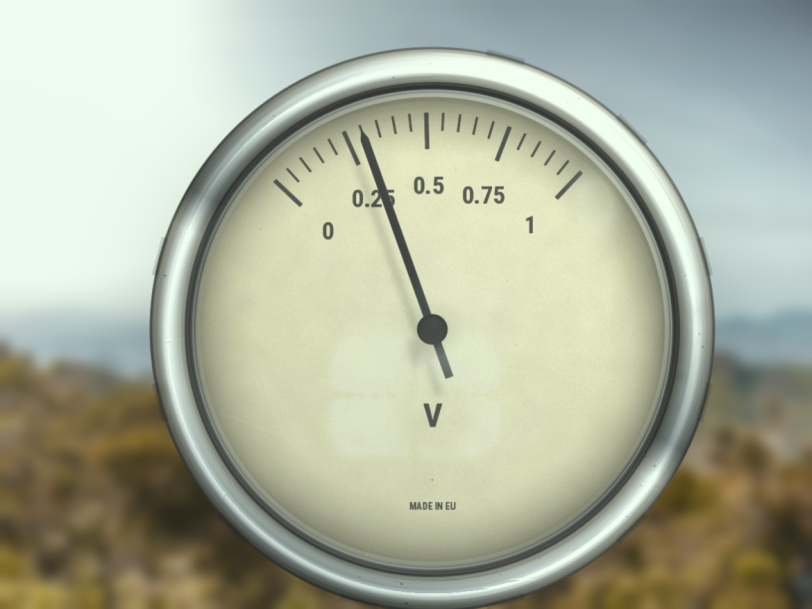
0.3V
